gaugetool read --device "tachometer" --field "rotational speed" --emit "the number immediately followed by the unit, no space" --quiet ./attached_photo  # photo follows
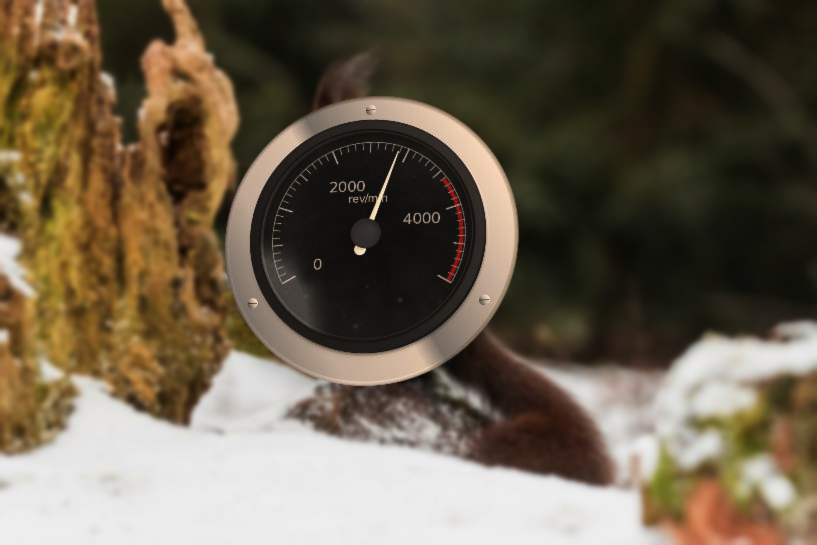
2900rpm
